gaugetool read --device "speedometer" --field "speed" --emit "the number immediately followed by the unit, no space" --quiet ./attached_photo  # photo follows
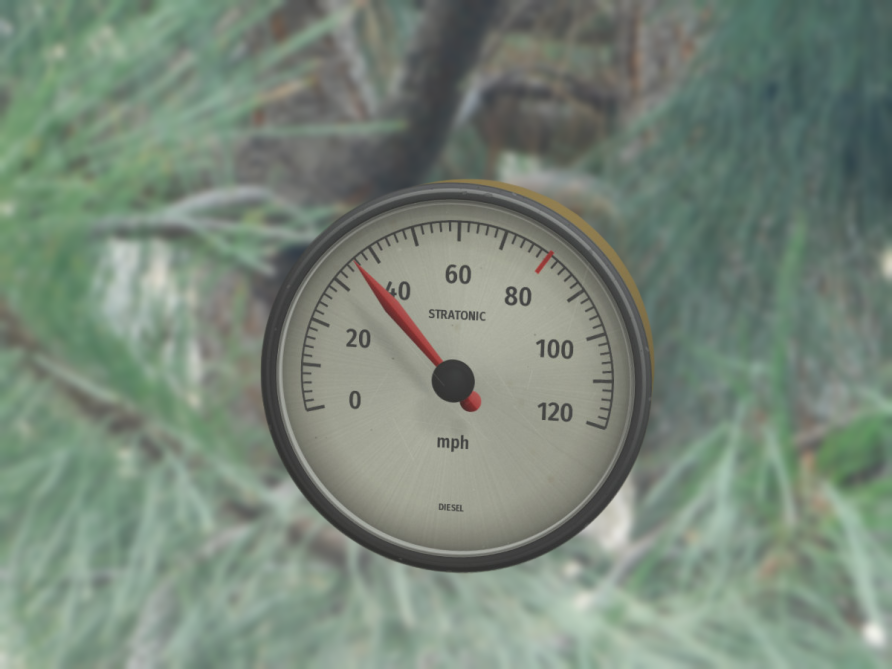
36mph
